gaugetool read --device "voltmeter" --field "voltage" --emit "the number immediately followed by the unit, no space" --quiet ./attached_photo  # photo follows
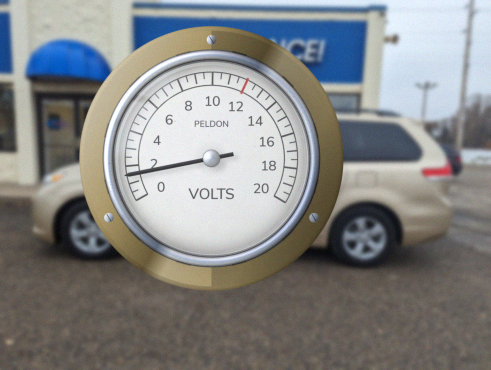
1.5V
